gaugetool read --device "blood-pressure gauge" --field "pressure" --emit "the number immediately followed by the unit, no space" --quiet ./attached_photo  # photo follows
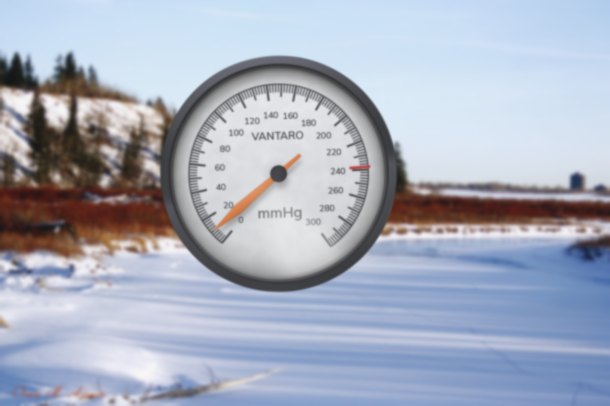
10mmHg
